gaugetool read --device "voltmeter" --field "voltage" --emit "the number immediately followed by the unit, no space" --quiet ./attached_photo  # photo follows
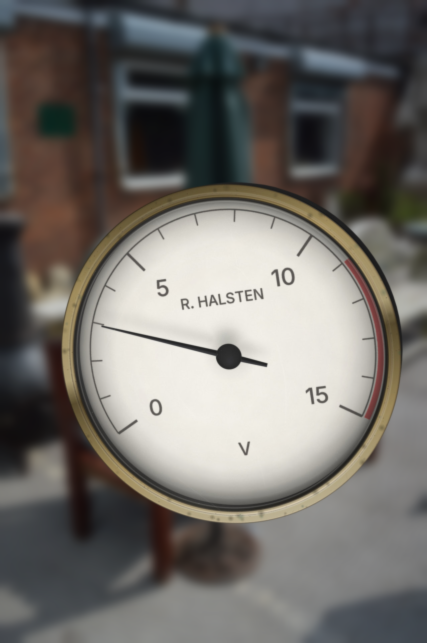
3V
